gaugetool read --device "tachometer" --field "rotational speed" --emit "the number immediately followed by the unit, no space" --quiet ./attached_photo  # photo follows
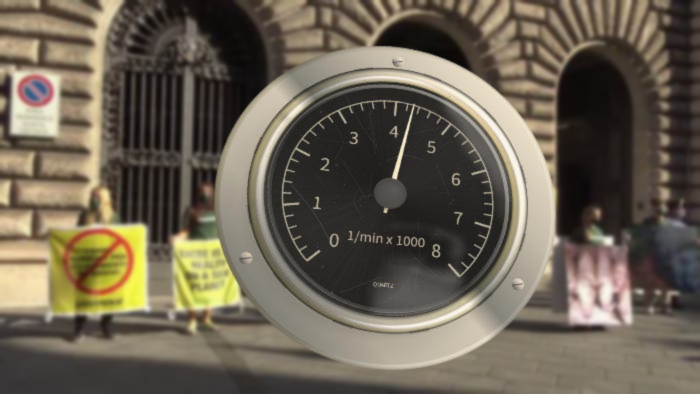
4300rpm
